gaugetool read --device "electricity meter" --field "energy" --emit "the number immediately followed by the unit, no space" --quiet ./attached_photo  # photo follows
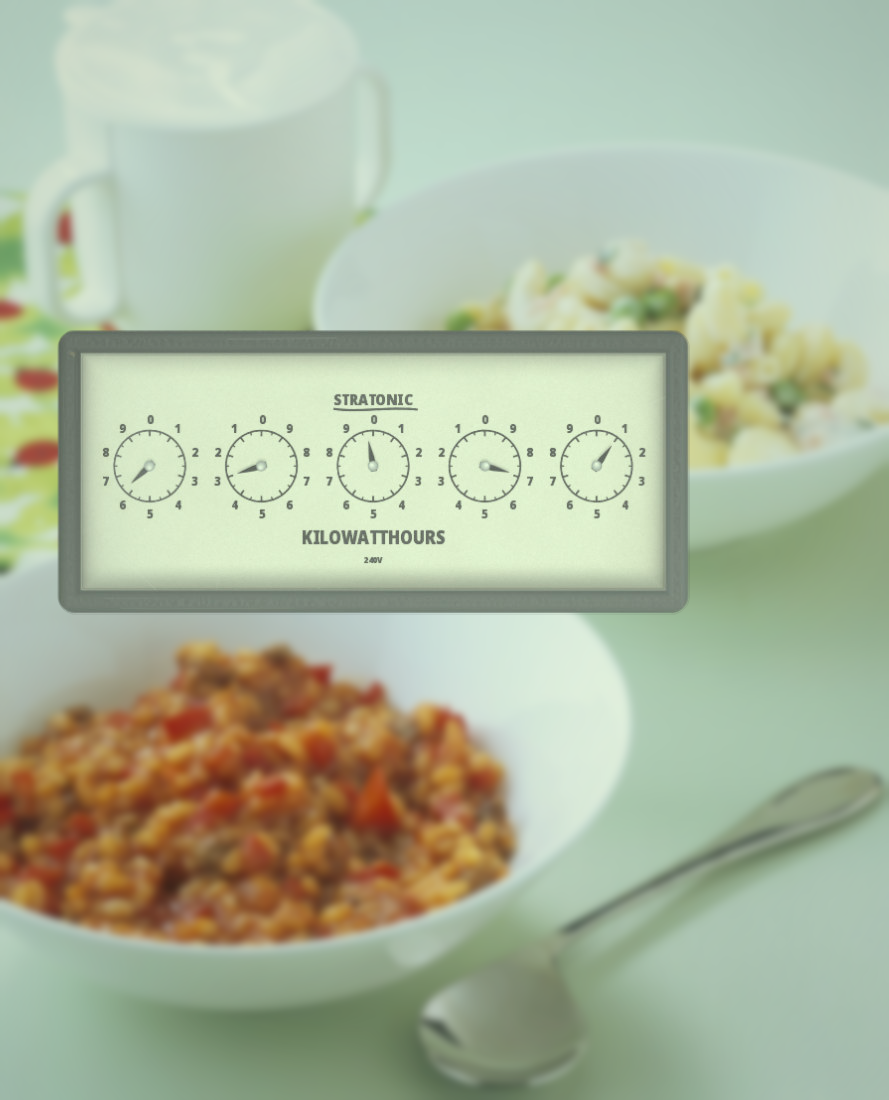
62971kWh
